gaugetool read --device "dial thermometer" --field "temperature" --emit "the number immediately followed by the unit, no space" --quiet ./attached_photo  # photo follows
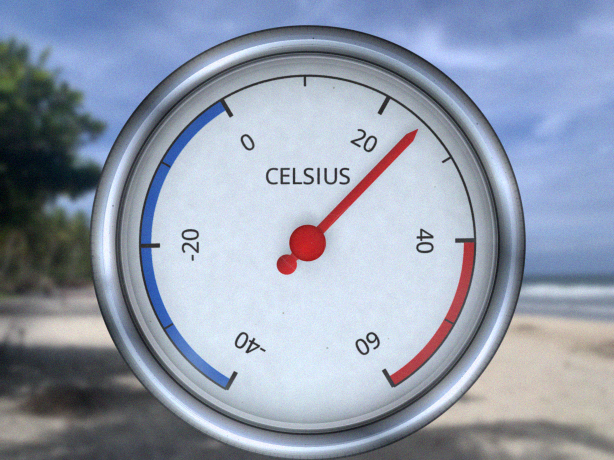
25°C
